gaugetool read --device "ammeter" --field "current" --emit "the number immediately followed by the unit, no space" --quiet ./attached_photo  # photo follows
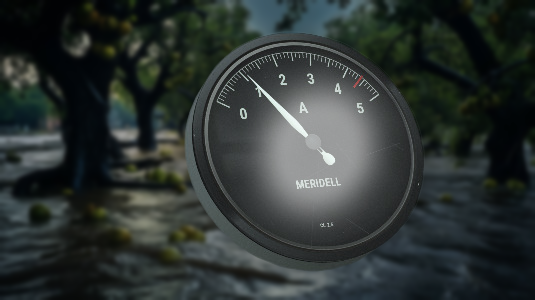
1A
